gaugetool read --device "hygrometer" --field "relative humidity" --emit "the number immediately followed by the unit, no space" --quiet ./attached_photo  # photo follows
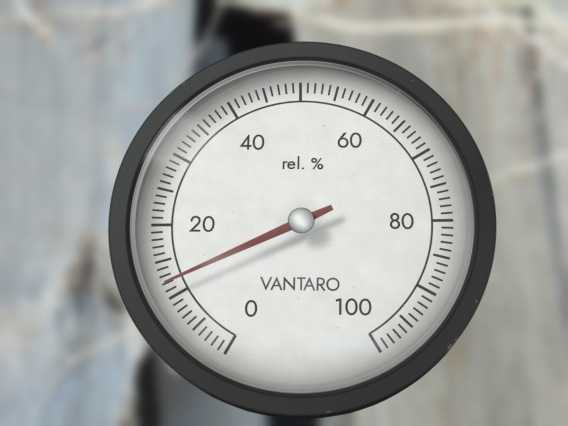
12%
